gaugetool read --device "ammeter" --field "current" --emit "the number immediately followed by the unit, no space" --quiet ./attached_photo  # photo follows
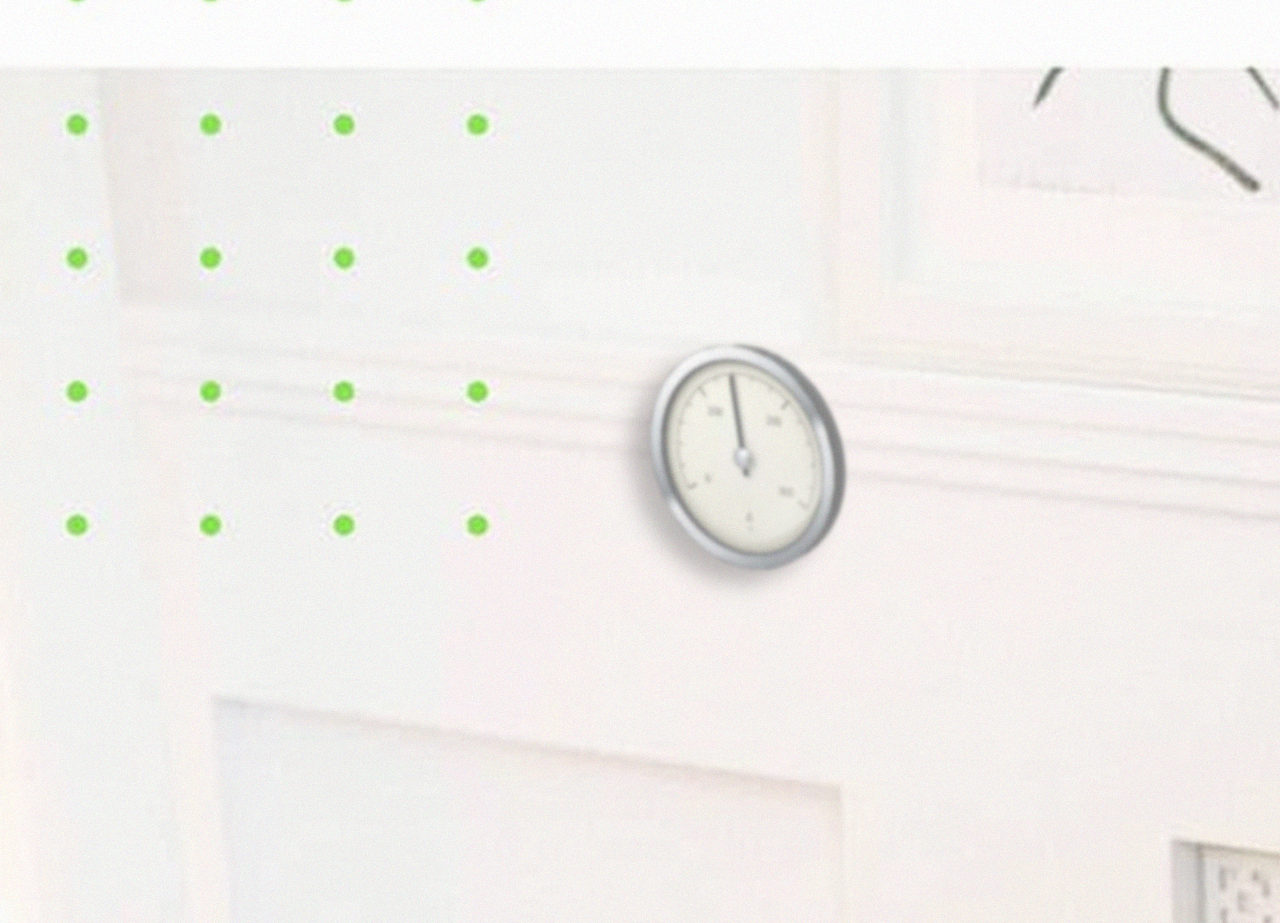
140A
